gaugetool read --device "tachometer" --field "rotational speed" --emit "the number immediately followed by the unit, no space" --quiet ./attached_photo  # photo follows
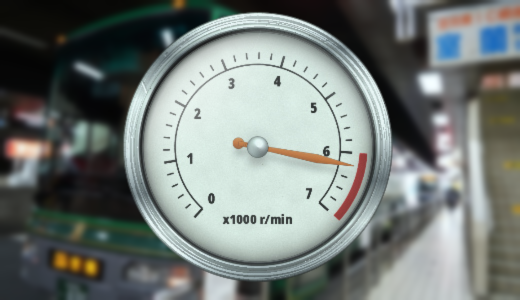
6200rpm
